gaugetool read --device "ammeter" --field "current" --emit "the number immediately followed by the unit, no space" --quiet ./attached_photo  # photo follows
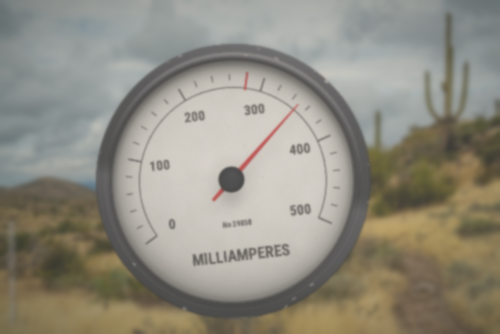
350mA
